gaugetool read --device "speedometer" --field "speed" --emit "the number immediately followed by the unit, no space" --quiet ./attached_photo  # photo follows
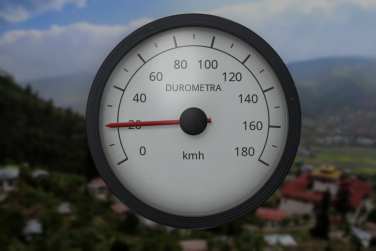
20km/h
